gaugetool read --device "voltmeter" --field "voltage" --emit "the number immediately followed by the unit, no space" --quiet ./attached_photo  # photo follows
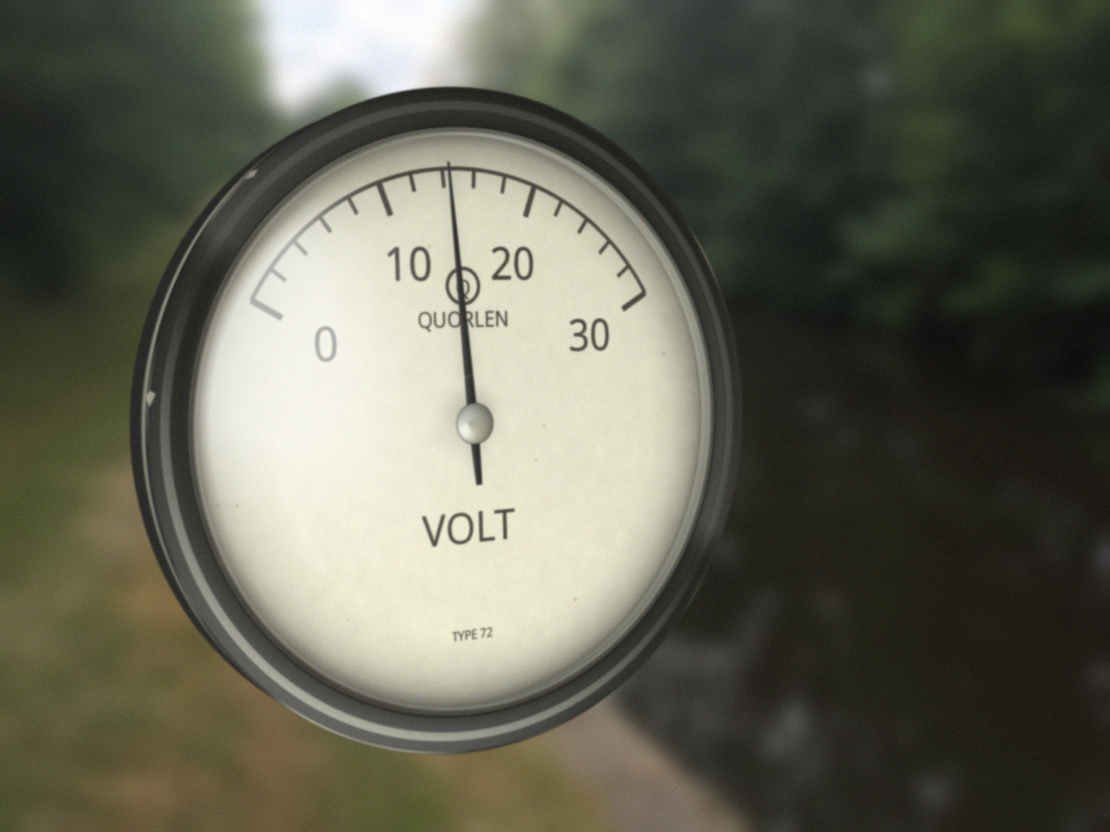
14V
